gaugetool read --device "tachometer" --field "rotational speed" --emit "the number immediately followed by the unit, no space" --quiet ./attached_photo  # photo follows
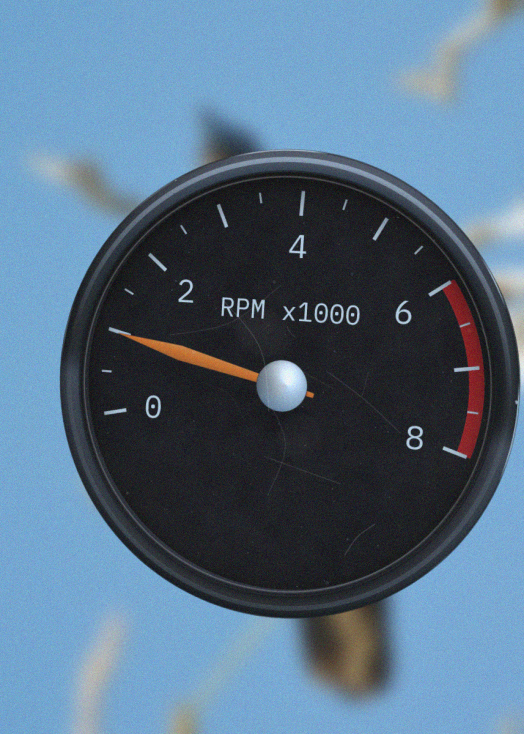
1000rpm
